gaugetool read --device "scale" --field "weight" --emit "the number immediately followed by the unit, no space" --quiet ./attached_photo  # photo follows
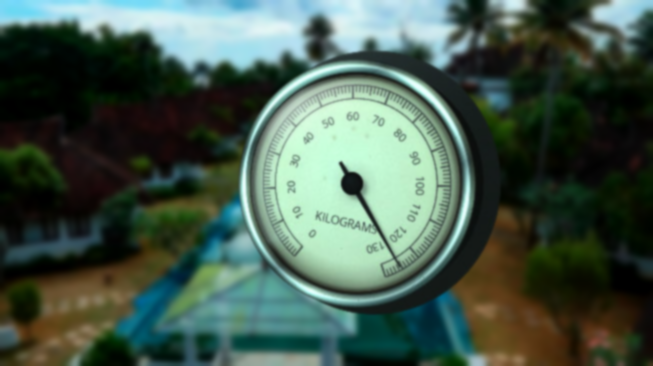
125kg
